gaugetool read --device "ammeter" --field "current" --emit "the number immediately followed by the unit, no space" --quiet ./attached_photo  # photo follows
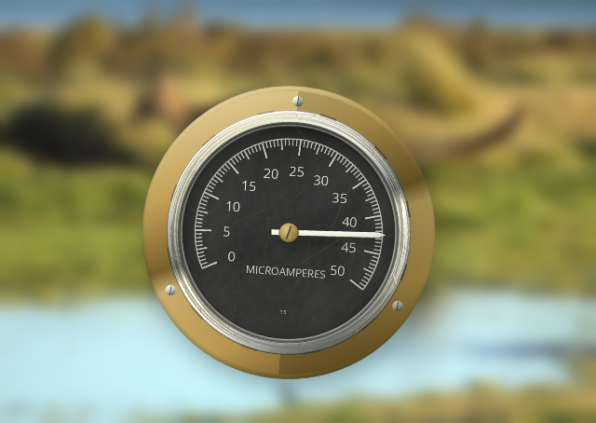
42.5µA
